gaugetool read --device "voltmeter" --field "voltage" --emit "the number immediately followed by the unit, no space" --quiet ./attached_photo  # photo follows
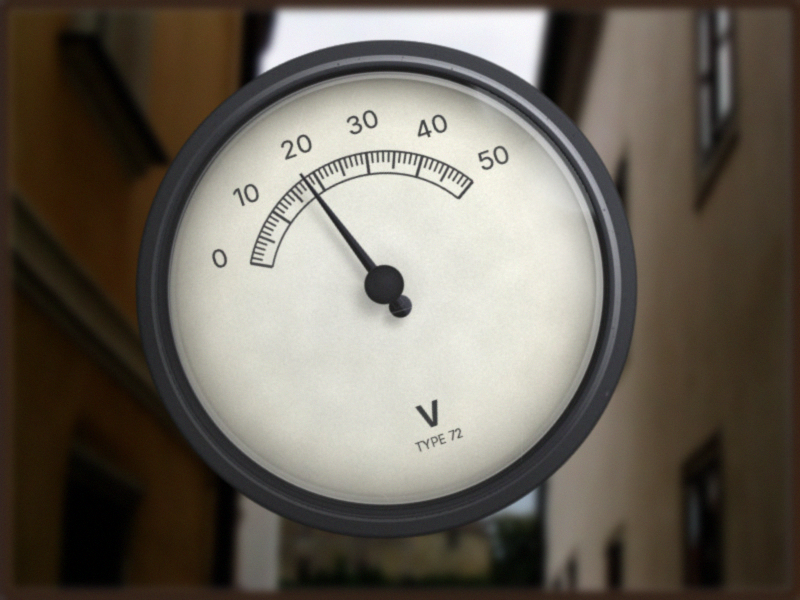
18V
